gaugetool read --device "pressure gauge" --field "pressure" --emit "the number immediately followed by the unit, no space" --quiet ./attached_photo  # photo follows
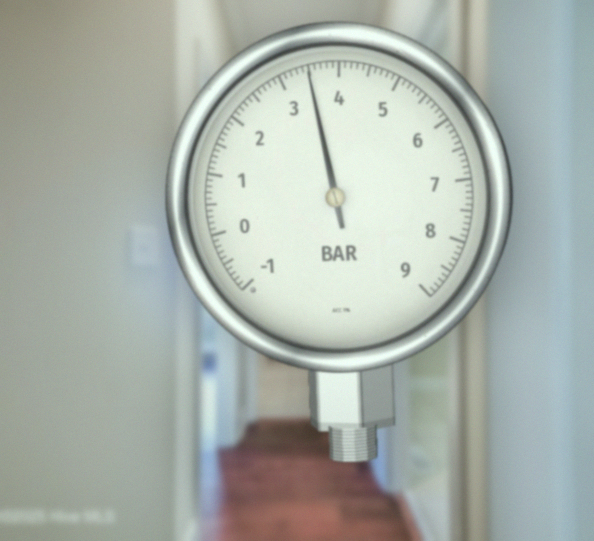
3.5bar
